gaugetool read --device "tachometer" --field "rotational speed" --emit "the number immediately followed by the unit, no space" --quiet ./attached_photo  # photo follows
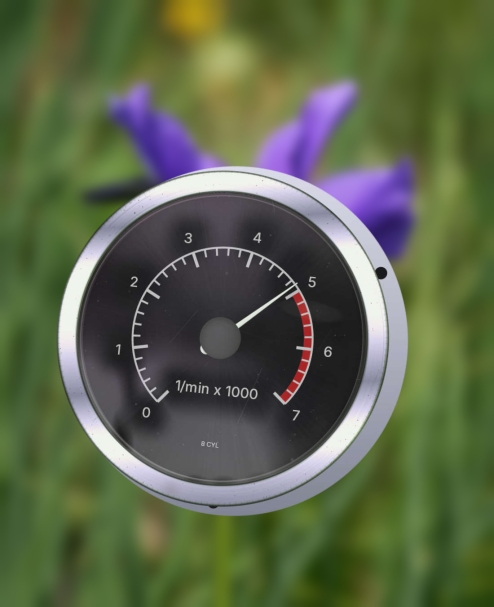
4900rpm
